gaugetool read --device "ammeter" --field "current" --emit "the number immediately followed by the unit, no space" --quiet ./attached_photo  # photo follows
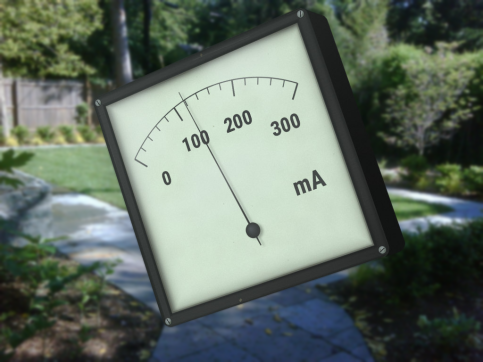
120mA
